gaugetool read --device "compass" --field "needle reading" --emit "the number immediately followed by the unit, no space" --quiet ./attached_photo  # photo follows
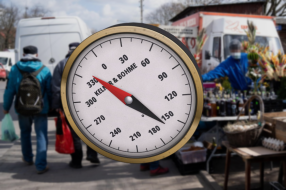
340°
